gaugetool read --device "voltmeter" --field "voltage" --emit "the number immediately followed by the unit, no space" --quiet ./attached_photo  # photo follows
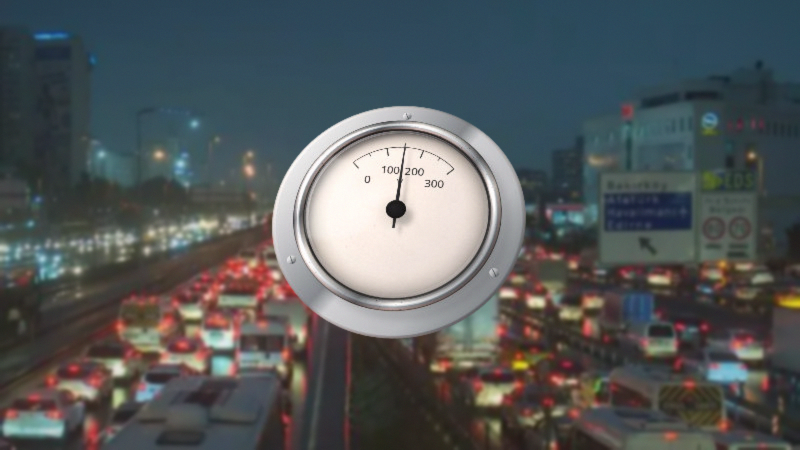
150V
